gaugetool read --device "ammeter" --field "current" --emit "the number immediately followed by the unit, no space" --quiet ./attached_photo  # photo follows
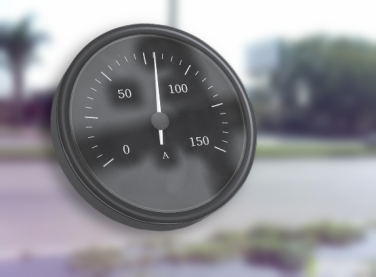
80A
